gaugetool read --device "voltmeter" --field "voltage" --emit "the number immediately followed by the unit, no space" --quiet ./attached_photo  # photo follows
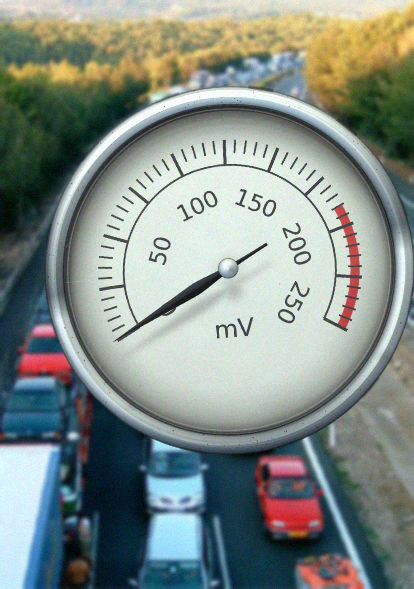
0mV
